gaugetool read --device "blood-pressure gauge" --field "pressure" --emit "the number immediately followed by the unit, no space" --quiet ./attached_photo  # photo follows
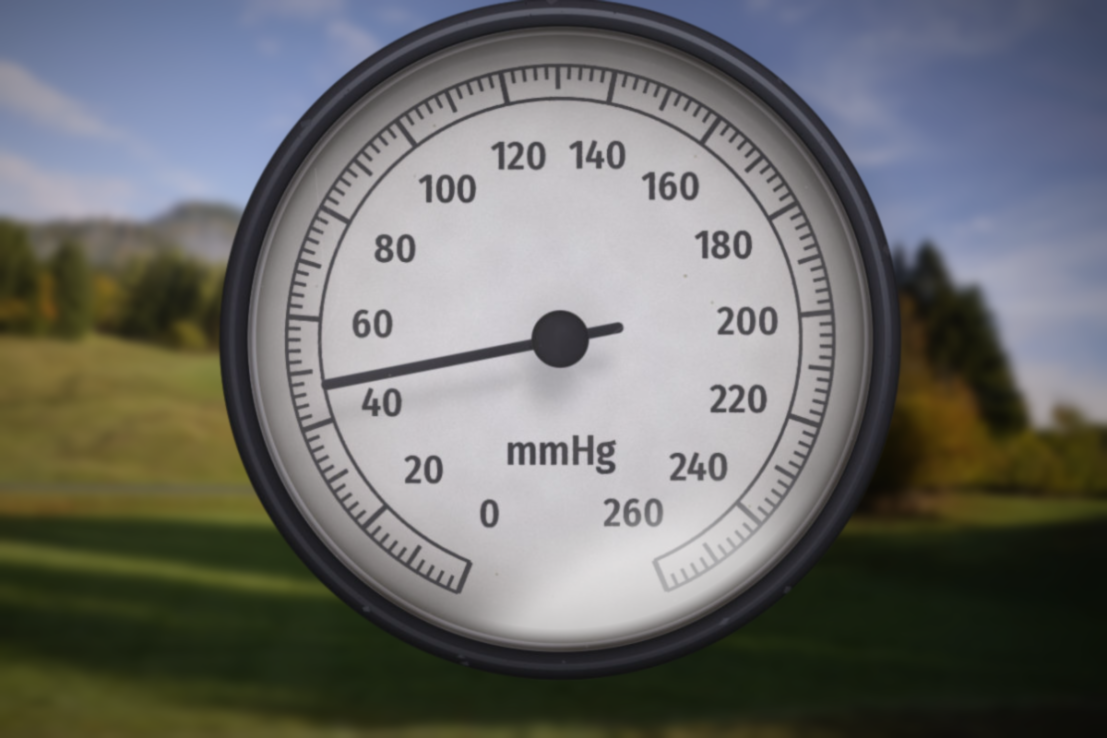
47mmHg
